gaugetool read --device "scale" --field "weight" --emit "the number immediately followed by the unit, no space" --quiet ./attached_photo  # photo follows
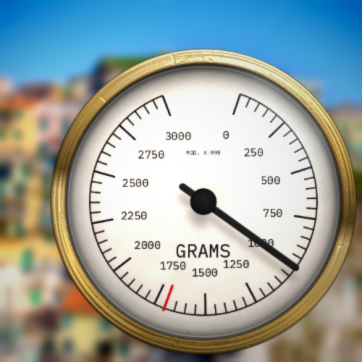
1000g
